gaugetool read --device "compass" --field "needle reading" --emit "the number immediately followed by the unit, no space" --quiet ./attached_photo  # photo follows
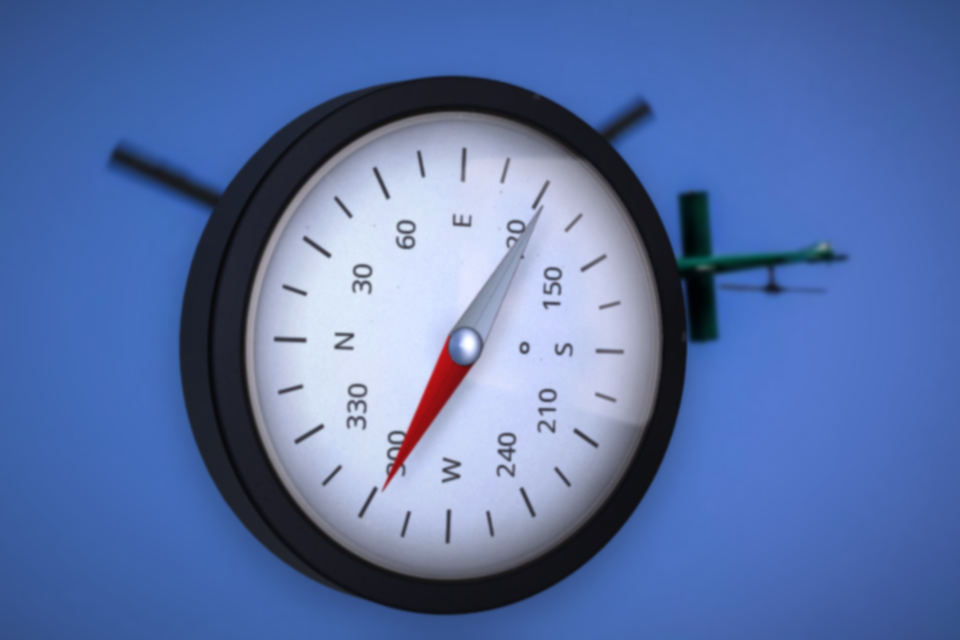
300°
